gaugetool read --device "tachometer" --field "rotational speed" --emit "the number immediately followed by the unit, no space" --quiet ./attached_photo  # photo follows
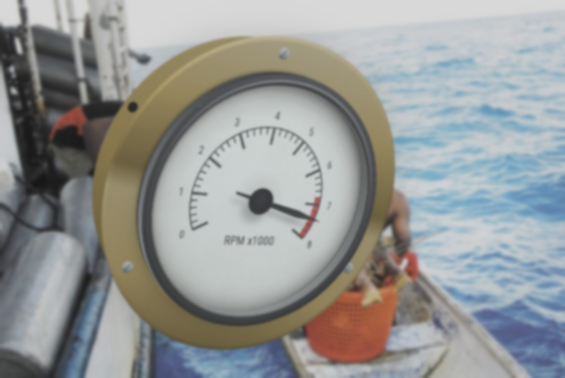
7400rpm
